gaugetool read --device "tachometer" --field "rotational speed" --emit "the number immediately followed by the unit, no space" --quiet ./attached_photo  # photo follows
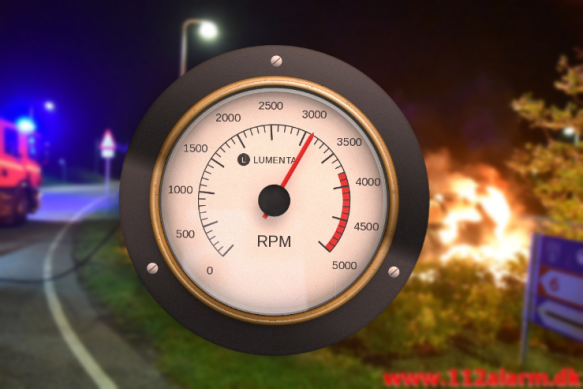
3100rpm
